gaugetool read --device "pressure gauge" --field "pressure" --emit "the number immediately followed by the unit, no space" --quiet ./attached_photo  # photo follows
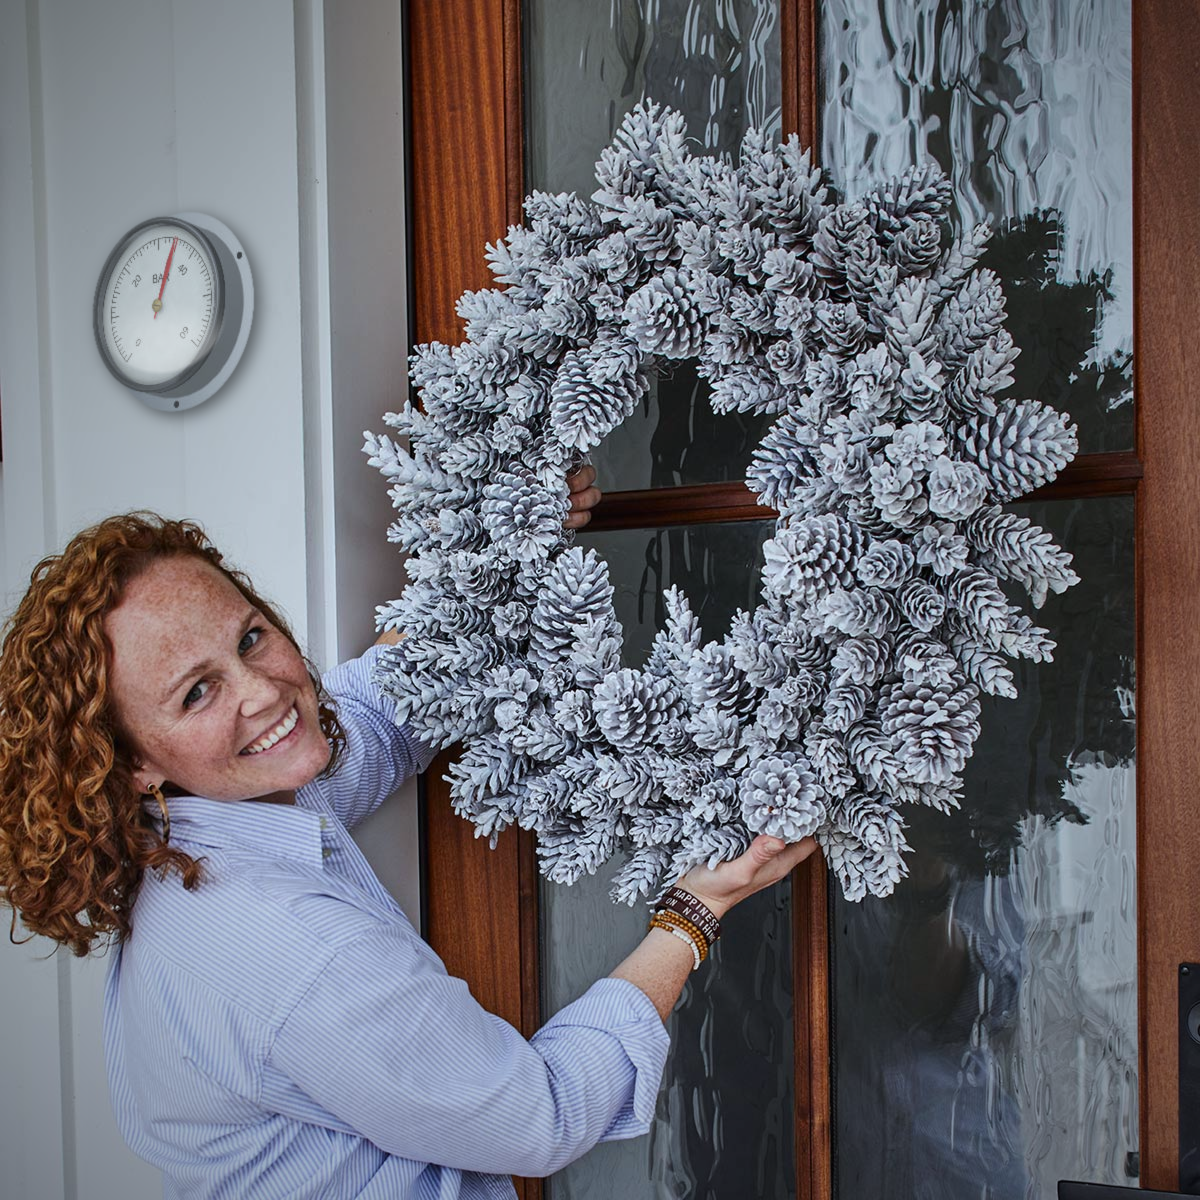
35bar
